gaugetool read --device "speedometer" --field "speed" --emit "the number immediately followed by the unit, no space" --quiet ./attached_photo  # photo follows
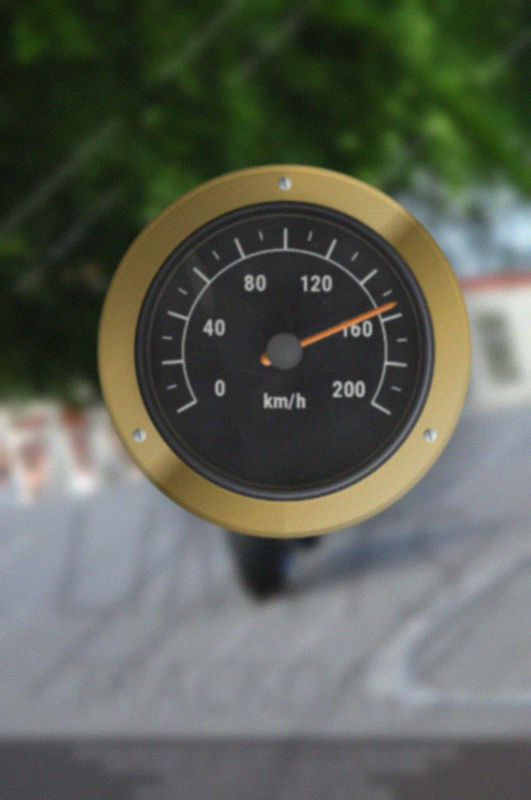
155km/h
